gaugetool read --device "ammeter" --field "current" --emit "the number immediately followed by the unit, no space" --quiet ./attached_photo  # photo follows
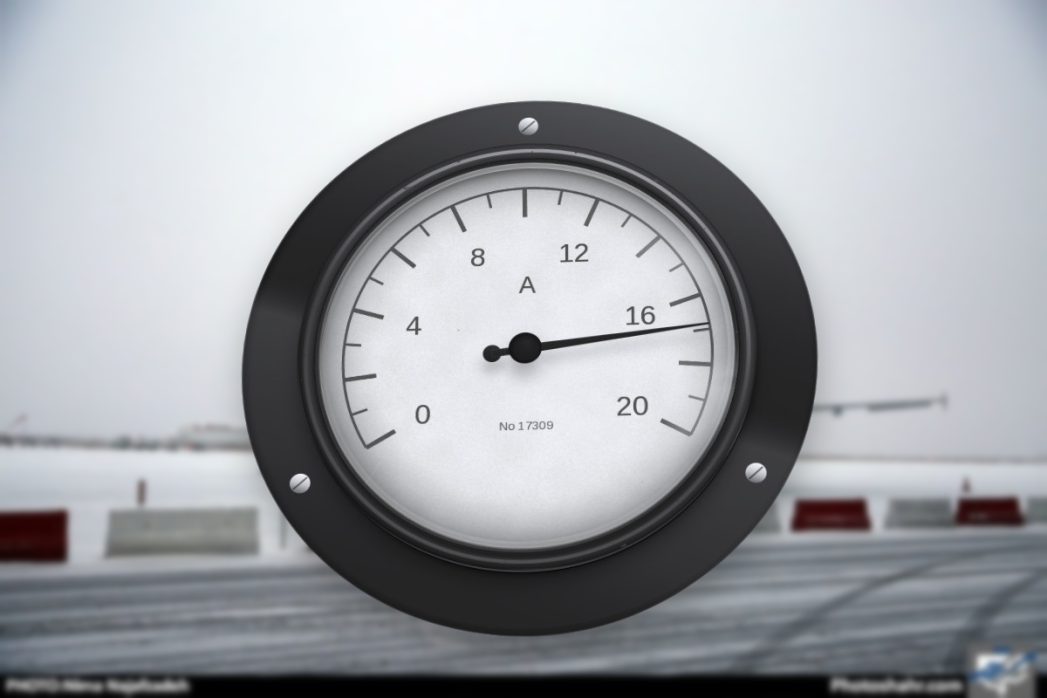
17A
